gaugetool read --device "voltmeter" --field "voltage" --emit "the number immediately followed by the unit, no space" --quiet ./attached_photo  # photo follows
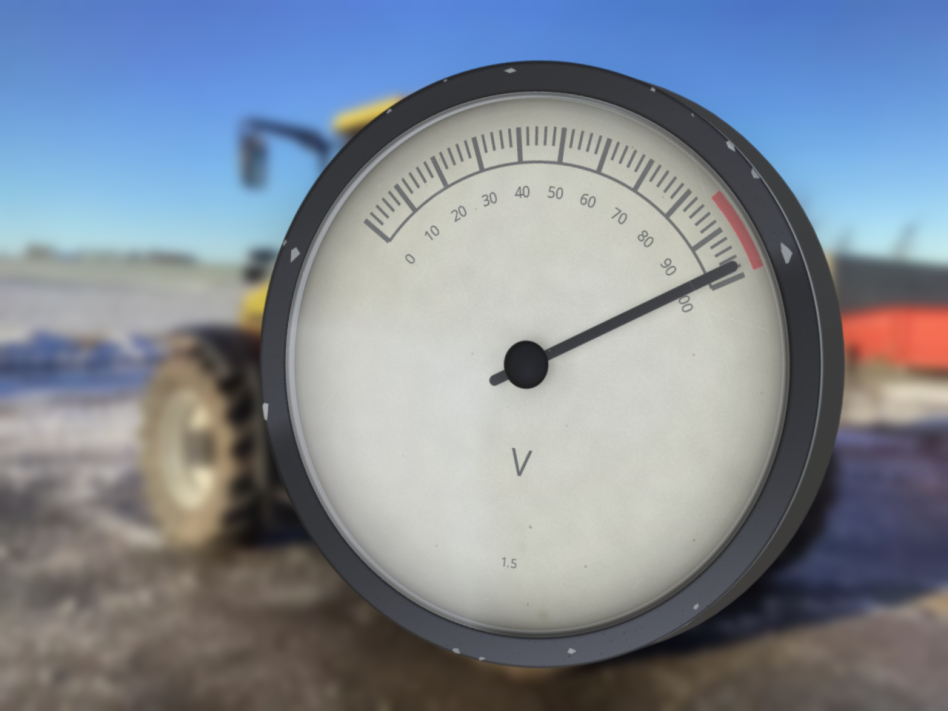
98V
